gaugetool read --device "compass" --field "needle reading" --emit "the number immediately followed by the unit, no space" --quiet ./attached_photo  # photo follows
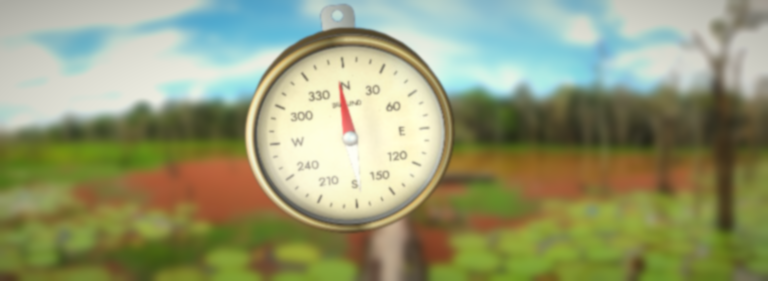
355°
